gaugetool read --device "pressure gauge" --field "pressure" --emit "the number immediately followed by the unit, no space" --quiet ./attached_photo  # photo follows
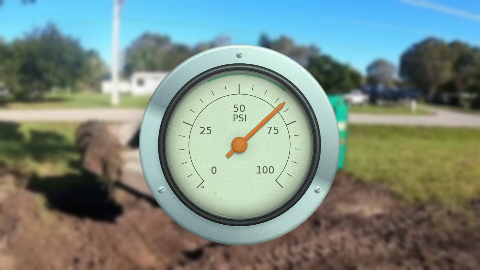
67.5psi
